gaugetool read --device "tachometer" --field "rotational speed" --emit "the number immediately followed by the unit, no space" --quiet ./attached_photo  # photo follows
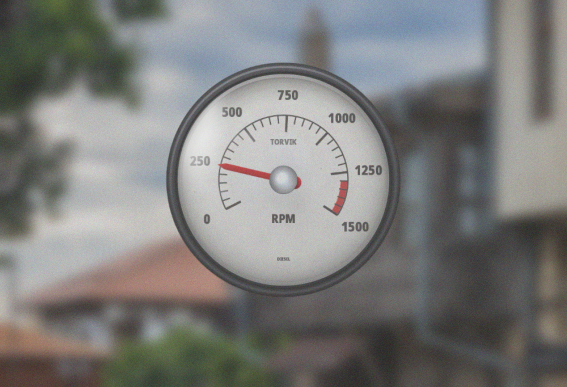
250rpm
